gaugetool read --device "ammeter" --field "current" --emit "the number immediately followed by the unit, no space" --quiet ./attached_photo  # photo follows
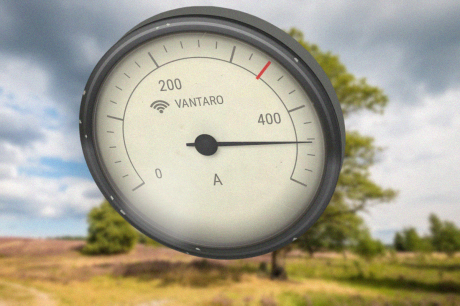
440A
